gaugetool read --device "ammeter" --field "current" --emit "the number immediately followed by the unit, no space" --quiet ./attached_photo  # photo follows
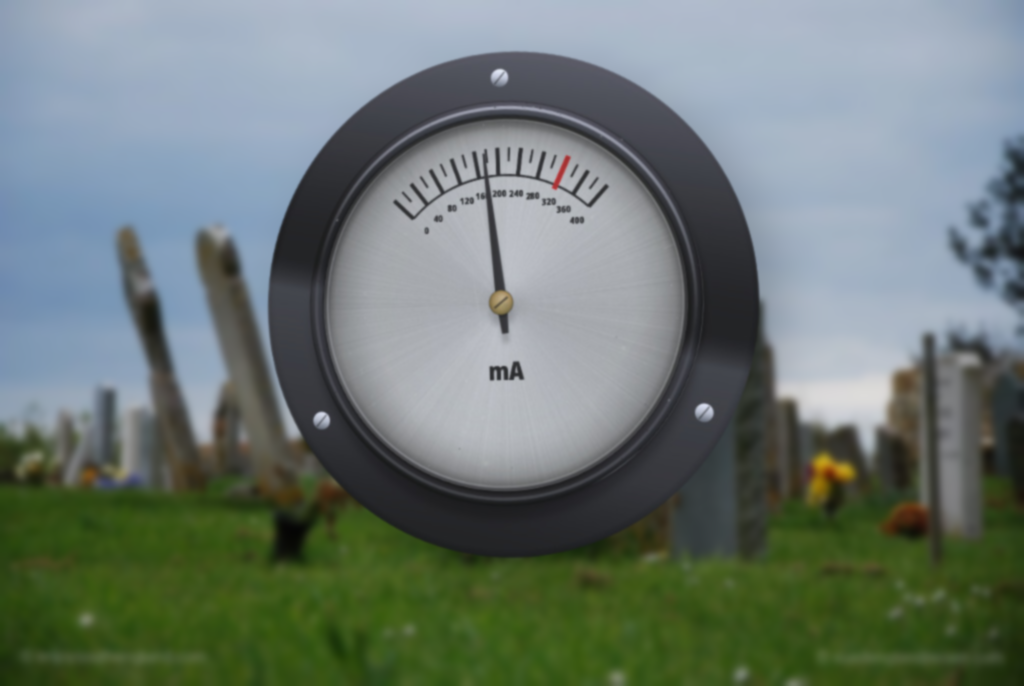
180mA
